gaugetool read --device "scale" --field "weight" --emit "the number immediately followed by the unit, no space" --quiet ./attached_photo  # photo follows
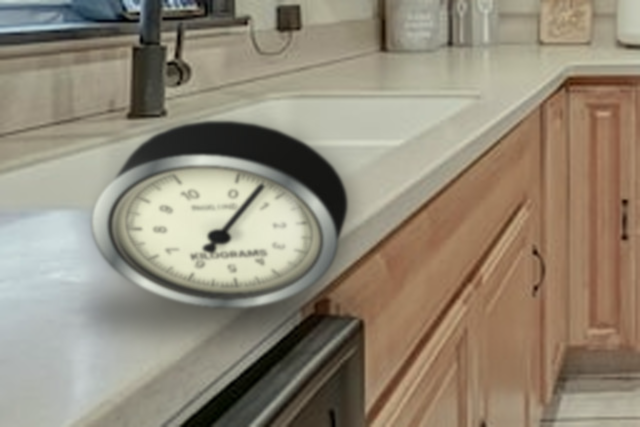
0.5kg
